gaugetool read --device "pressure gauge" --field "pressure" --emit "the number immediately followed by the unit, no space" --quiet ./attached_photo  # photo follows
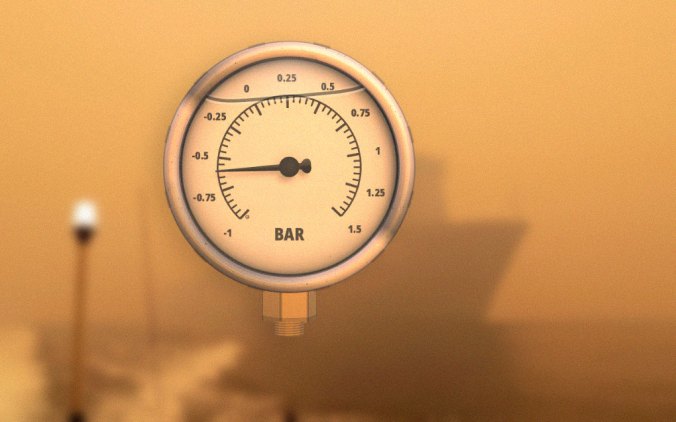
-0.6bar
